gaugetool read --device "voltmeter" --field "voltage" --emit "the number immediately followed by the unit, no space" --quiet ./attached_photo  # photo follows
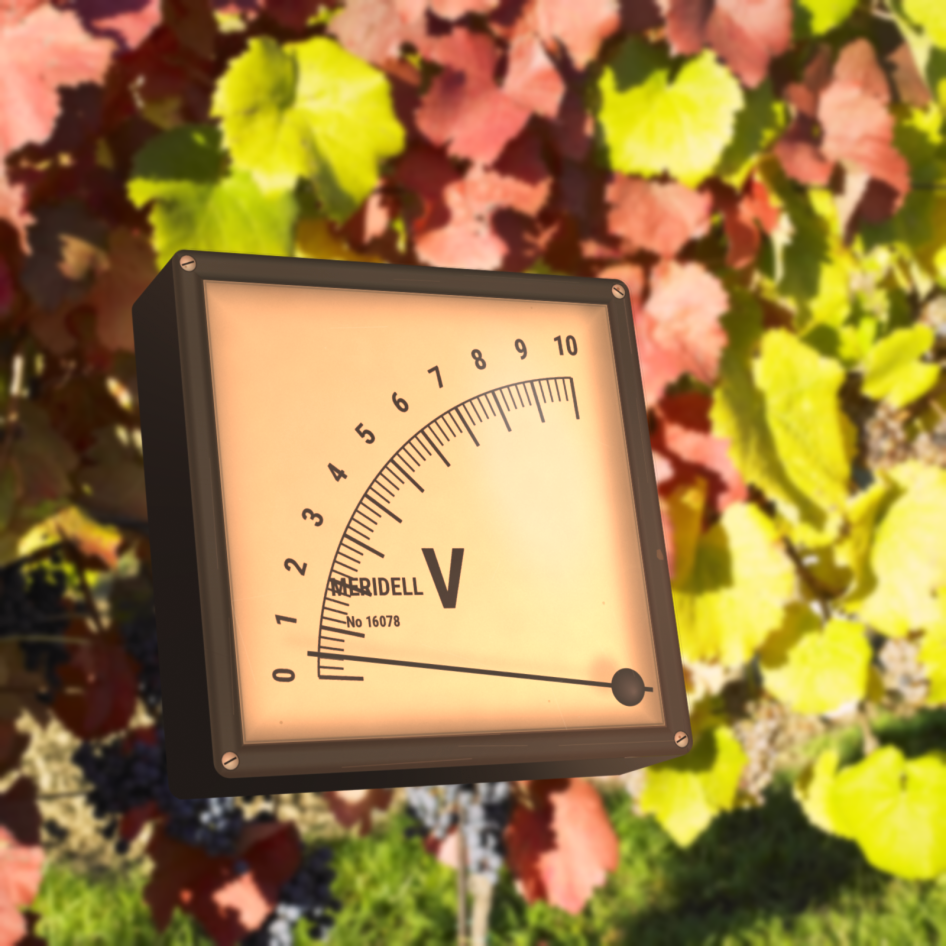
0.4V
